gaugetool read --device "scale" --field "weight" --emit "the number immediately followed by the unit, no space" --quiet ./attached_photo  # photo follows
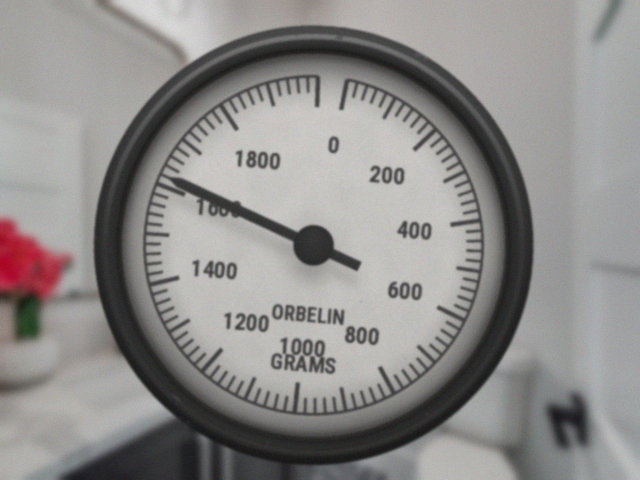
1620g
